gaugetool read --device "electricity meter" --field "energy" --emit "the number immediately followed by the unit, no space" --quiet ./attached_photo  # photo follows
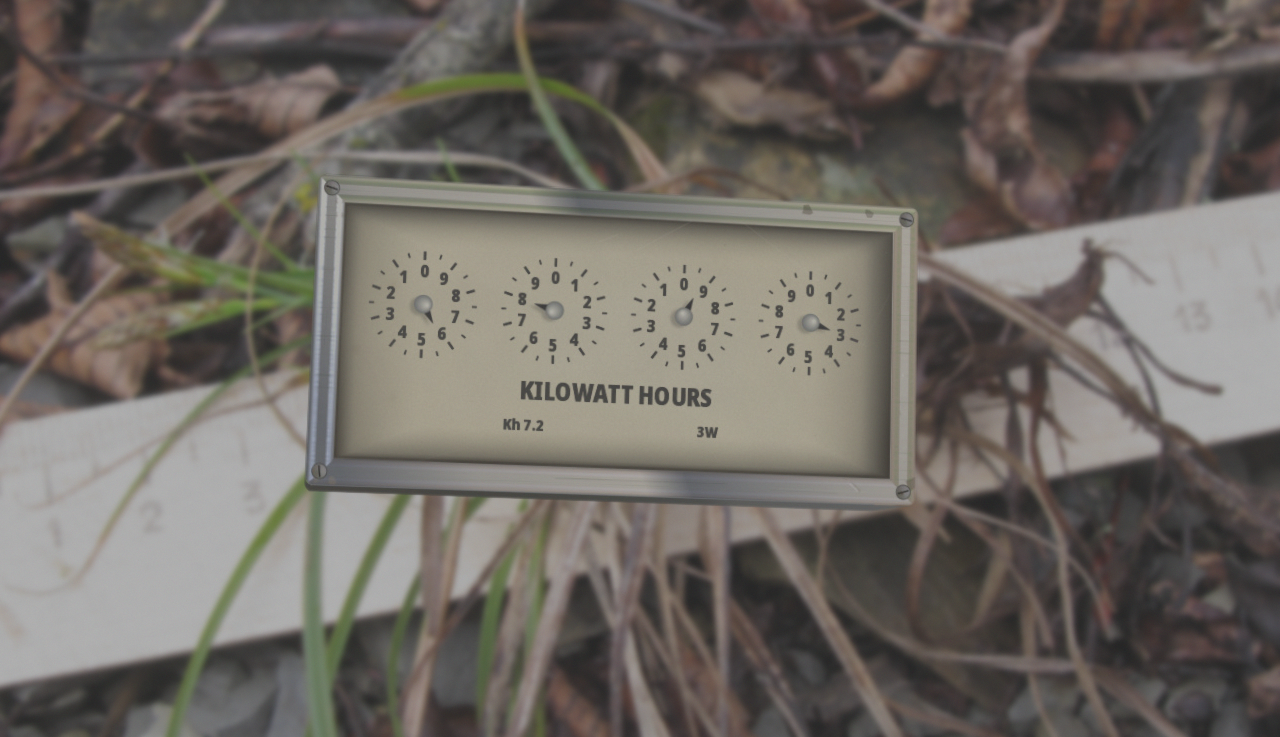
5793kWh
